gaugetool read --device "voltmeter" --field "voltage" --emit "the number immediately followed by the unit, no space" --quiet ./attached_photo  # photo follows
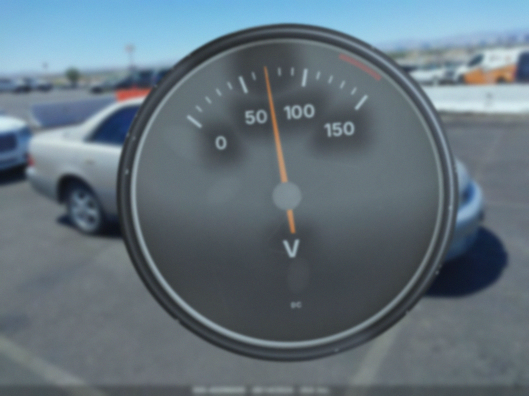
70V
